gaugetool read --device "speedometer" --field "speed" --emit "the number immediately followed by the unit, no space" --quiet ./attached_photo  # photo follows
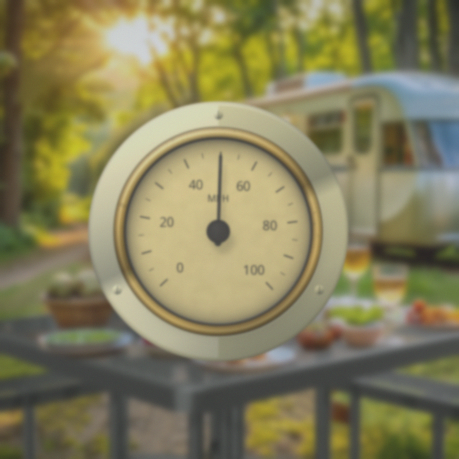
50mph
